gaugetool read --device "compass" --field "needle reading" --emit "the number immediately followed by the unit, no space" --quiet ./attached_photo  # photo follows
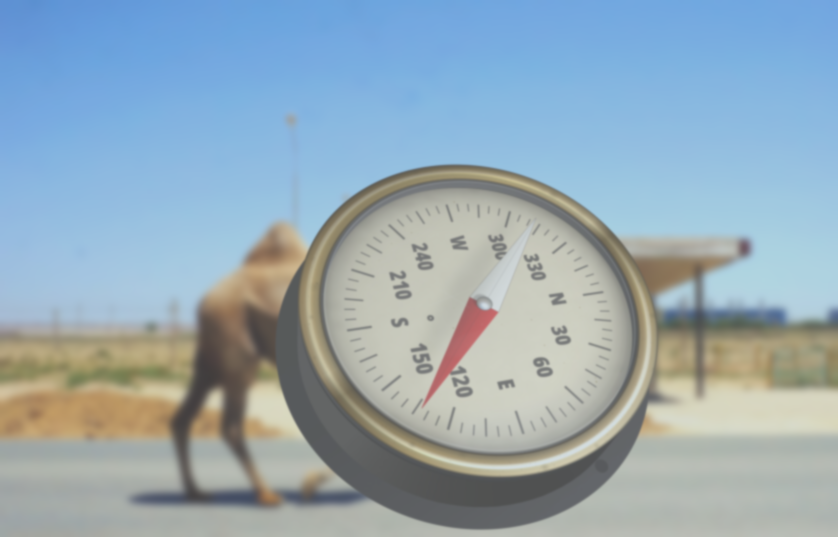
132.5°
